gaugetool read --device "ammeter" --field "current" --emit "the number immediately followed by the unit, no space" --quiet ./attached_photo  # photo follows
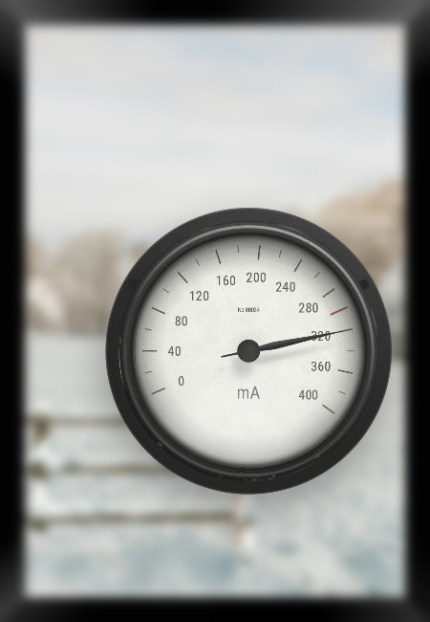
320mA
